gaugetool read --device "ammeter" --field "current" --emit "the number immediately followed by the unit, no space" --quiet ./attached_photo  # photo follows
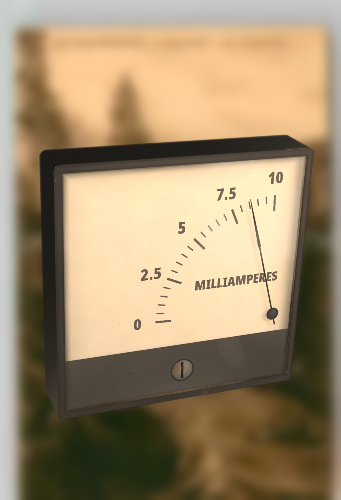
8.5mA
